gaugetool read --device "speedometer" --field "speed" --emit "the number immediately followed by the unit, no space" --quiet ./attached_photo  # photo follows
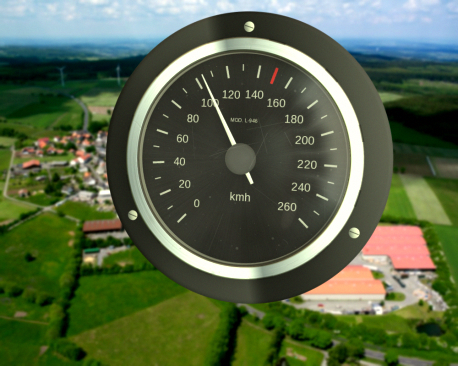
105km/h
